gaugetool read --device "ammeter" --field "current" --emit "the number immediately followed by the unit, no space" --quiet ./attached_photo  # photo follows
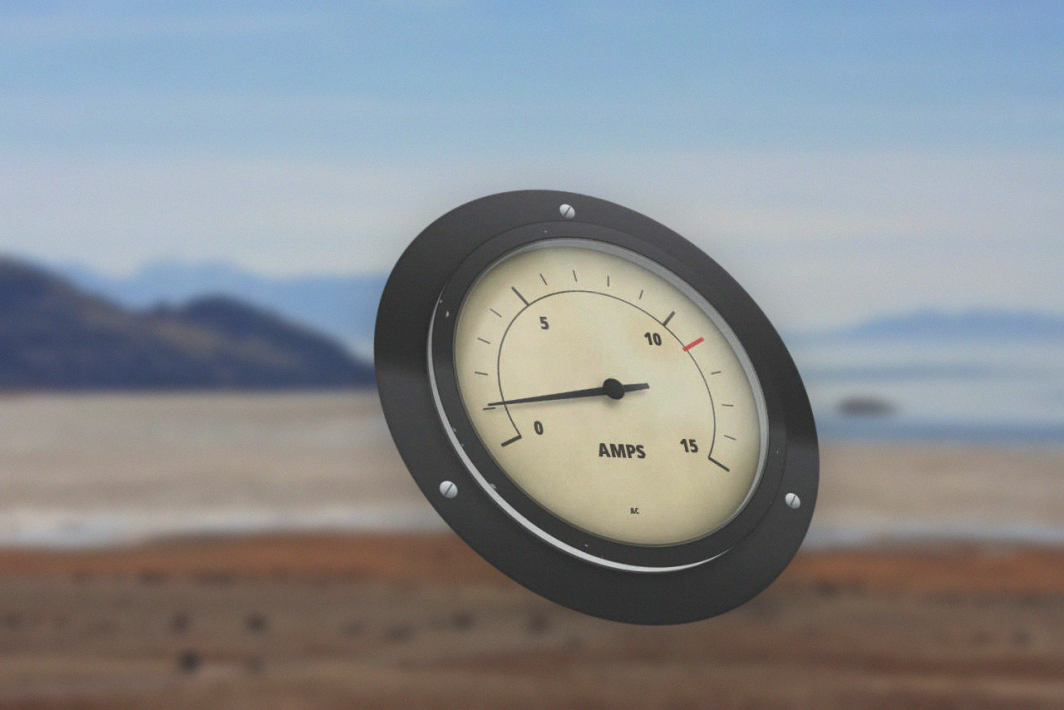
1A
